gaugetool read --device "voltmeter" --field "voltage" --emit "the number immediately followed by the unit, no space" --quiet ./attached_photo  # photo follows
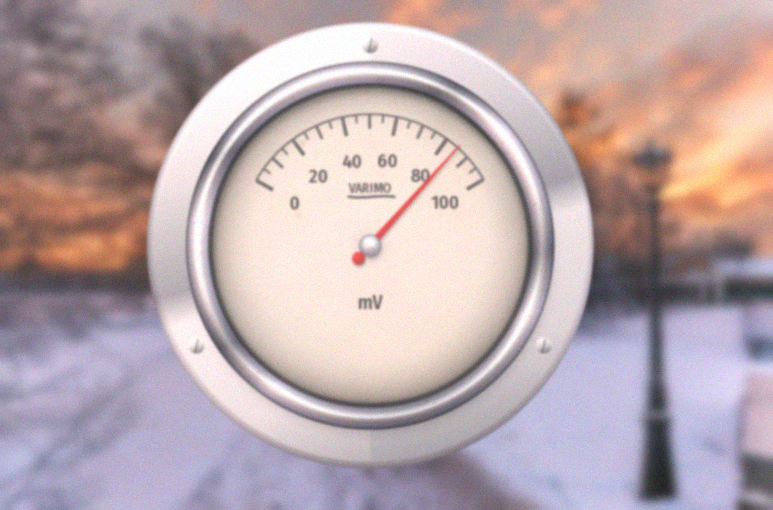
85mV
